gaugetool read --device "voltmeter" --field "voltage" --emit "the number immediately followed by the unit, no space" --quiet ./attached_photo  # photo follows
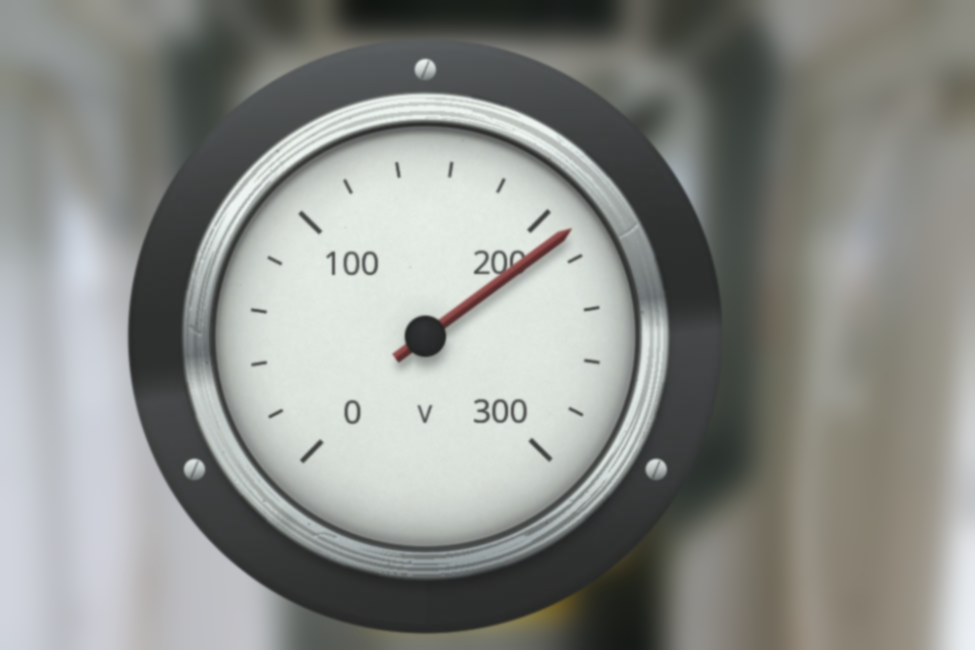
210V
